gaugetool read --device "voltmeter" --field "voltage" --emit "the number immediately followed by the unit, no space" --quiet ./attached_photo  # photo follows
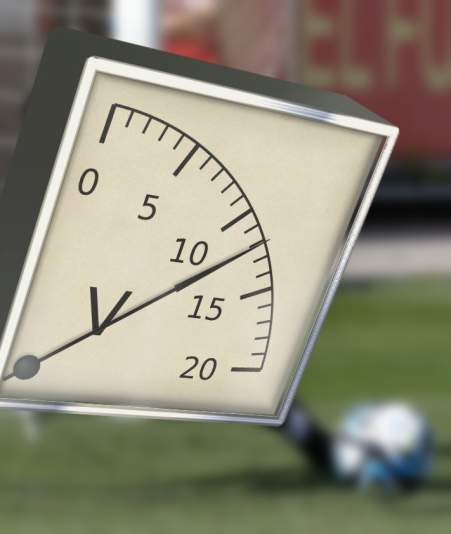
12V
